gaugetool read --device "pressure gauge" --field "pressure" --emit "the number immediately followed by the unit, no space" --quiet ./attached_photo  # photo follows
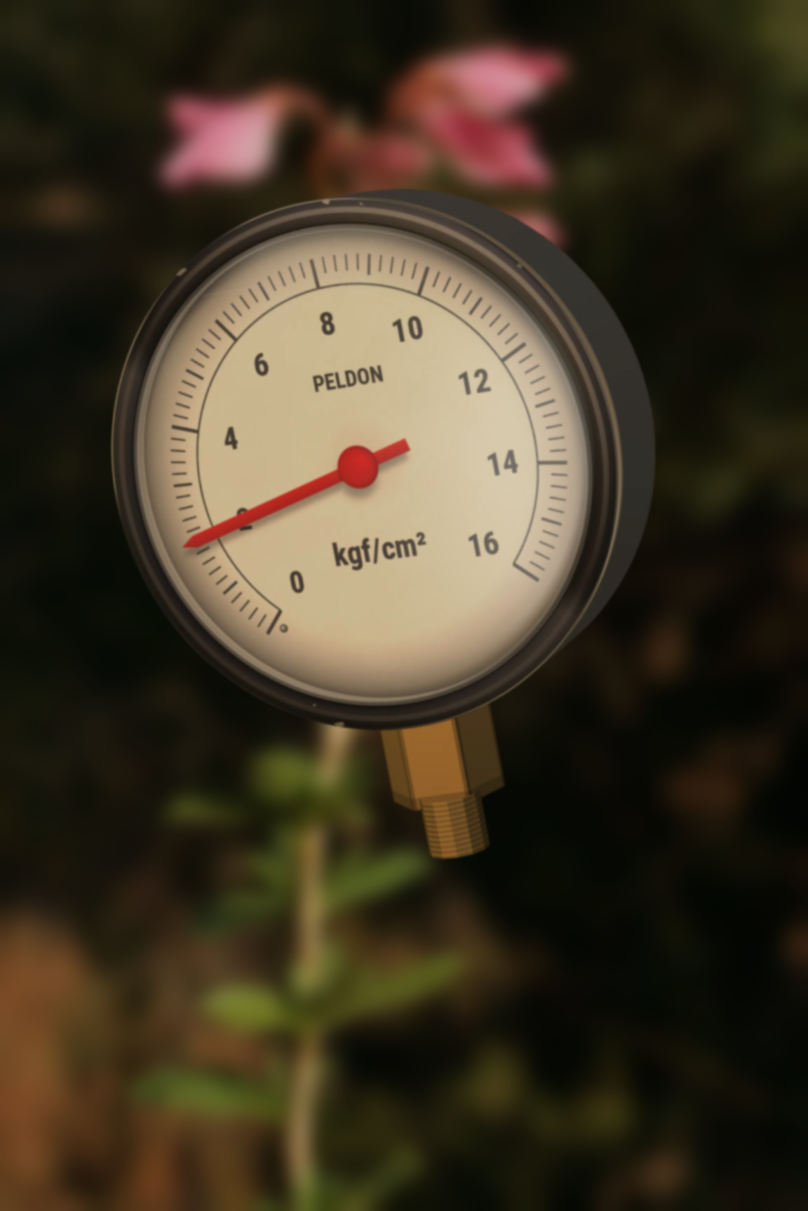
2kg/cm²
